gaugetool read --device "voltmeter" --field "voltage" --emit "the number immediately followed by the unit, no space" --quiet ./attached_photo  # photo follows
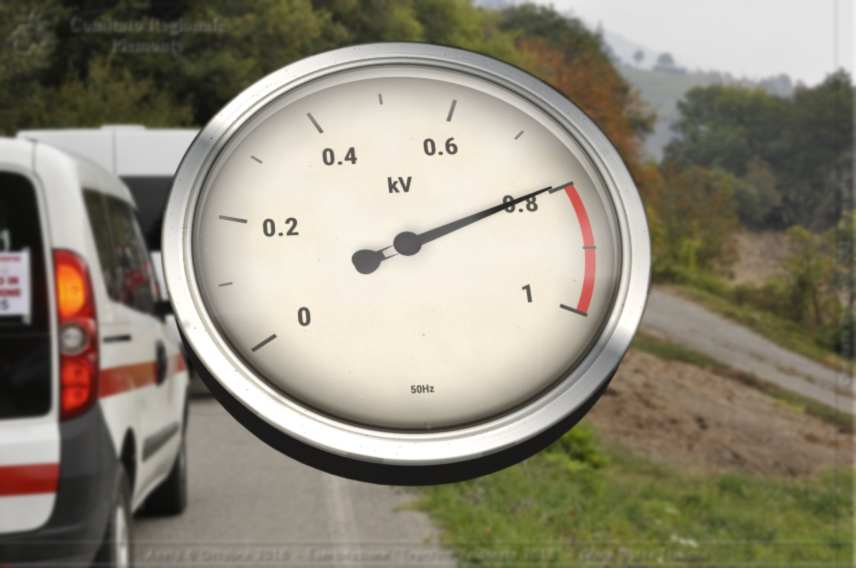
0.8kV
